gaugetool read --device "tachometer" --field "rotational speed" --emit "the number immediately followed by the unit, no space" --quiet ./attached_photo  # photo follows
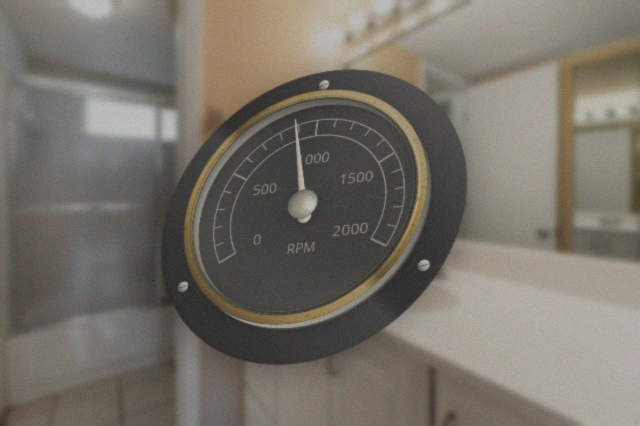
900rpm
